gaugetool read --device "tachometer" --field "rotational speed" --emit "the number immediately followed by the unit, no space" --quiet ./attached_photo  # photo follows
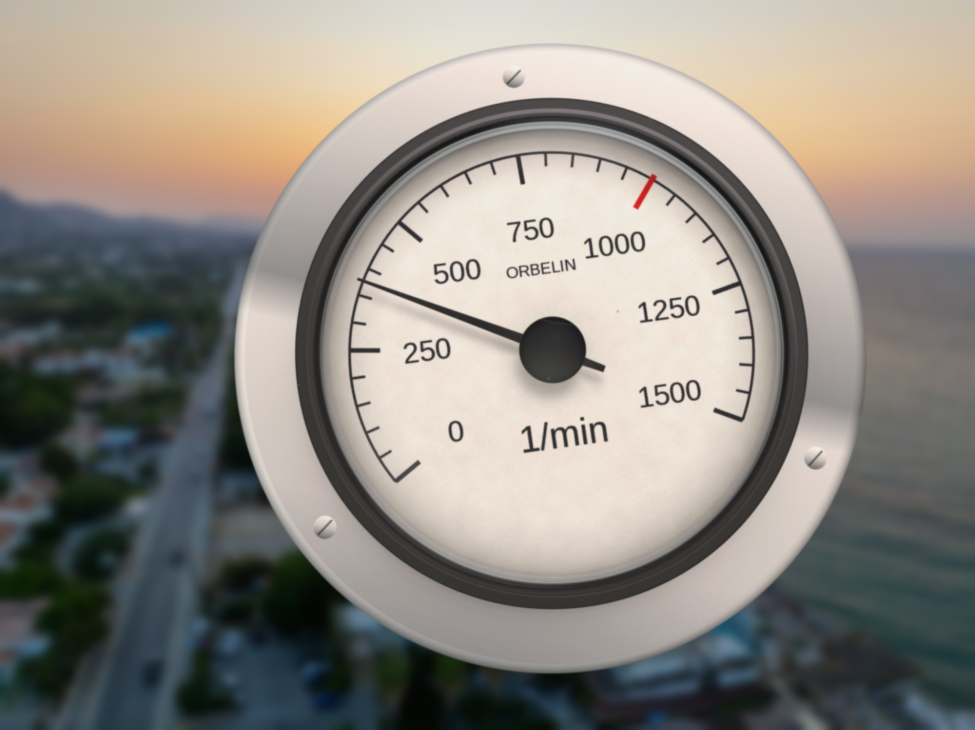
375rpm
